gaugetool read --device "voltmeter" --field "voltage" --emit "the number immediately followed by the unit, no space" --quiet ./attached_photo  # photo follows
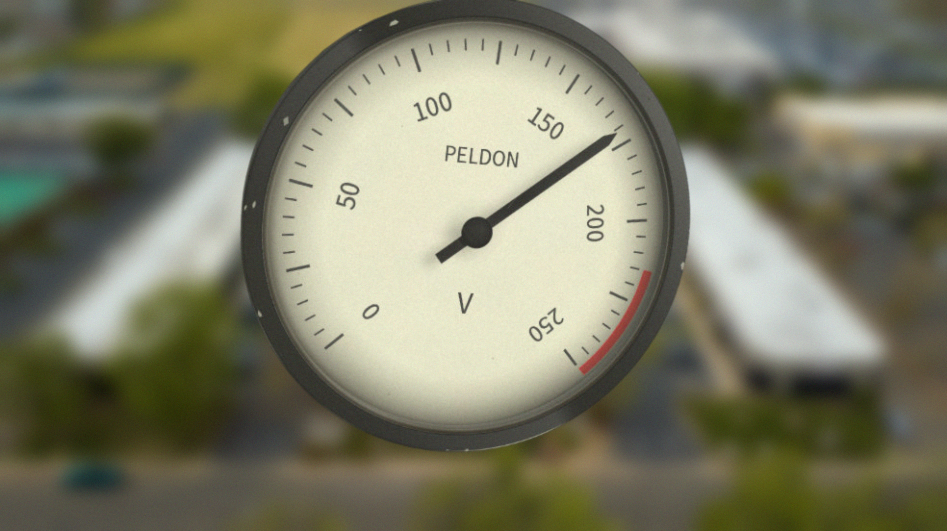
170V
